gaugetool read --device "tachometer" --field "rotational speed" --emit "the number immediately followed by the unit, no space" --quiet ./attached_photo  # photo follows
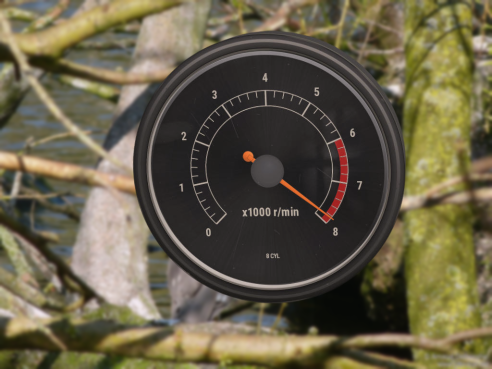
7800rpm
